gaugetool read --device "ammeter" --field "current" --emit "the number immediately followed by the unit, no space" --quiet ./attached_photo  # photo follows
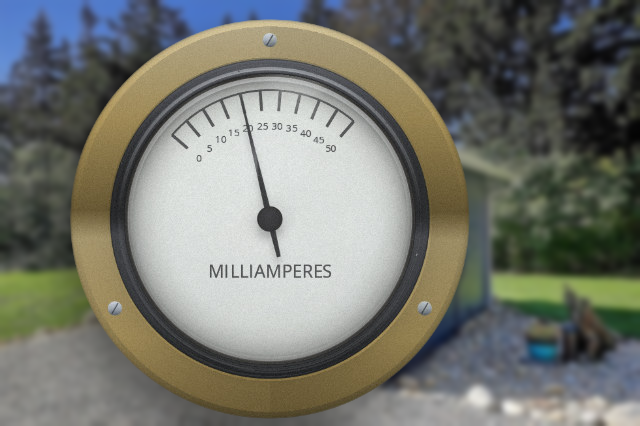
20mA
